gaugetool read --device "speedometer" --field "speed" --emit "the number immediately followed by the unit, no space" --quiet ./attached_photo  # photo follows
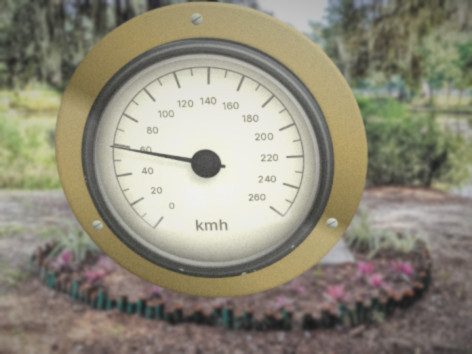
60km/h
